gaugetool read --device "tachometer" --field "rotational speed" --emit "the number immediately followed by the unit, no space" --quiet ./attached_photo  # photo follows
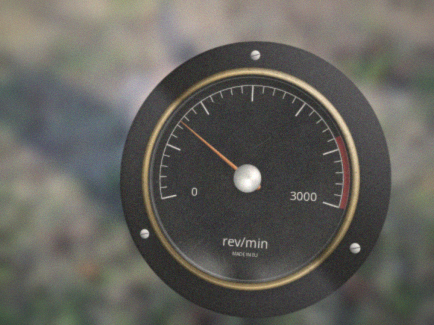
750rpm
